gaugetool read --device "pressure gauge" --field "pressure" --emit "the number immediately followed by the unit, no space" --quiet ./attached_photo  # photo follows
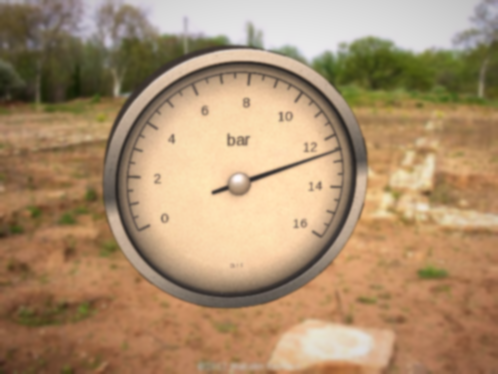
12.5bar
